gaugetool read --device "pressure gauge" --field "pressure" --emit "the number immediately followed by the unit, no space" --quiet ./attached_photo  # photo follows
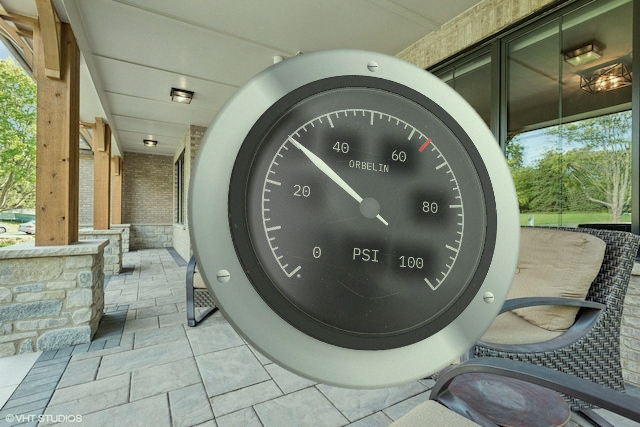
30psi
